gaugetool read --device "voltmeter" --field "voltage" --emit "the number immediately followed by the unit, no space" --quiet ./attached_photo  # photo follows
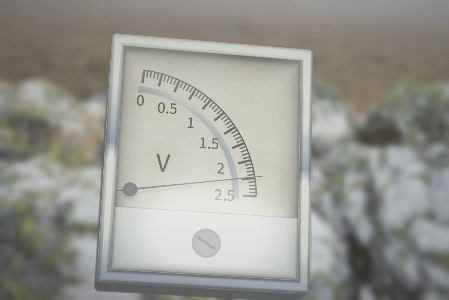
2.25V
